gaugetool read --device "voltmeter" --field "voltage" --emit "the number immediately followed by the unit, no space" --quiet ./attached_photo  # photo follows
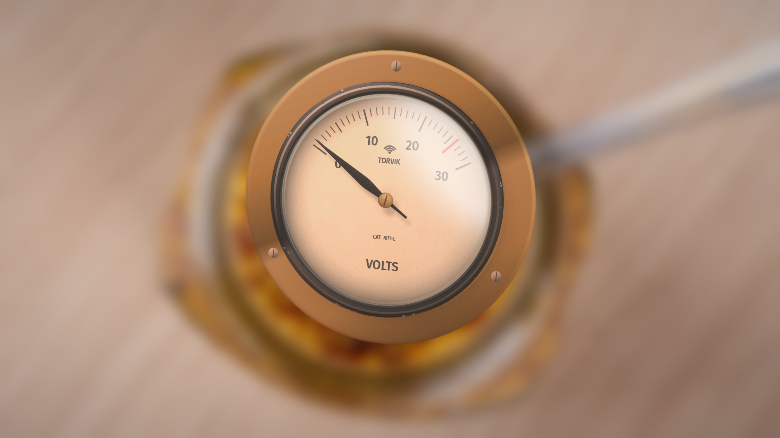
1V
